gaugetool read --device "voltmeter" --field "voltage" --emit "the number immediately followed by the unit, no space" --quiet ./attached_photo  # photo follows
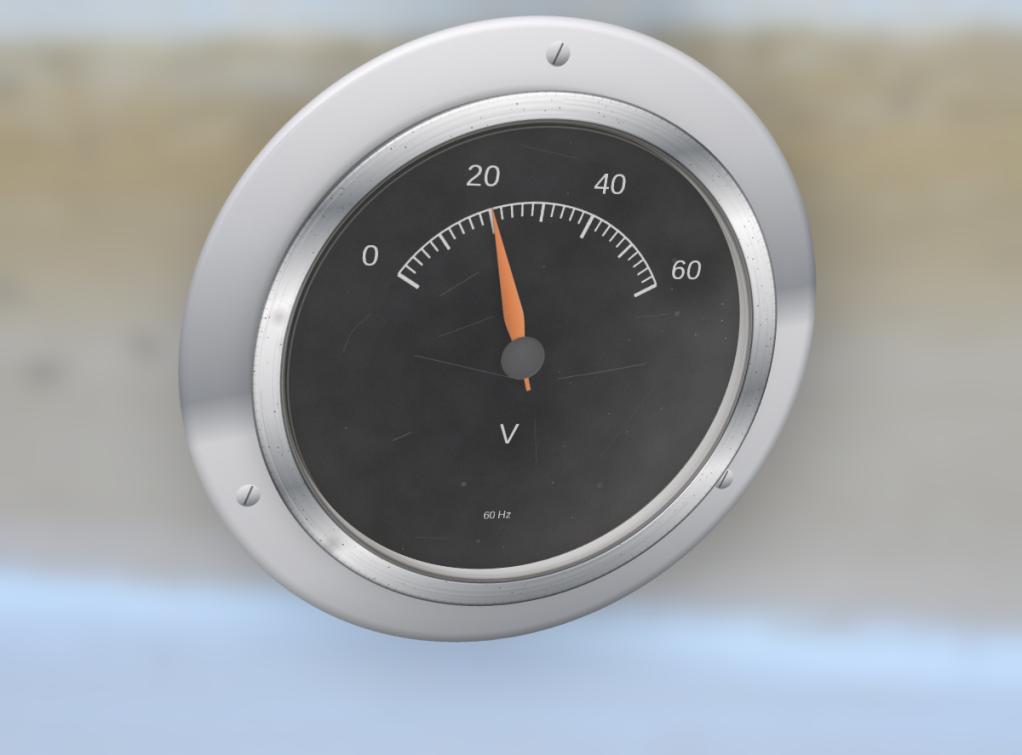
20V
